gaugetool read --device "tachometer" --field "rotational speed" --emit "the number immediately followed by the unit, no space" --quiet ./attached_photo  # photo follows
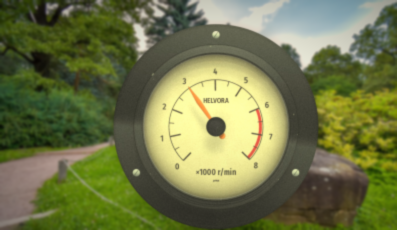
3000rpm
